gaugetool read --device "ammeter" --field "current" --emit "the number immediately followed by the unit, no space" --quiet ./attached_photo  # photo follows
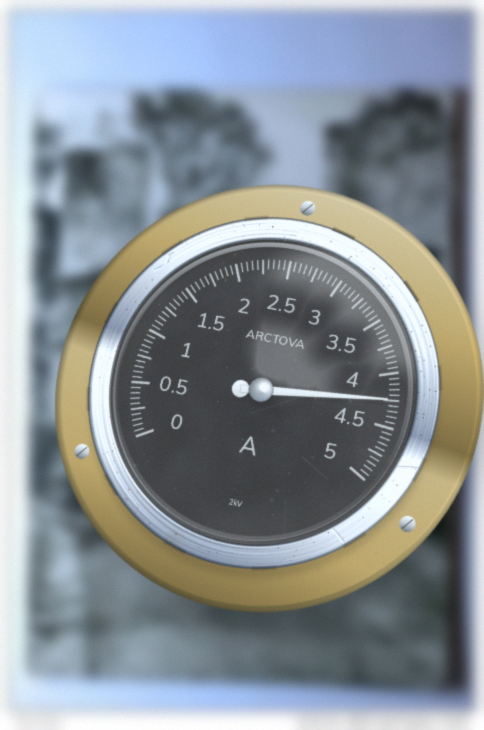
4.25A
